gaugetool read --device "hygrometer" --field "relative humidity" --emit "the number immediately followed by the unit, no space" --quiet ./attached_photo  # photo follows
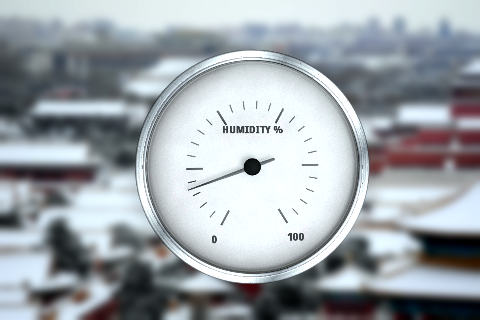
14%
